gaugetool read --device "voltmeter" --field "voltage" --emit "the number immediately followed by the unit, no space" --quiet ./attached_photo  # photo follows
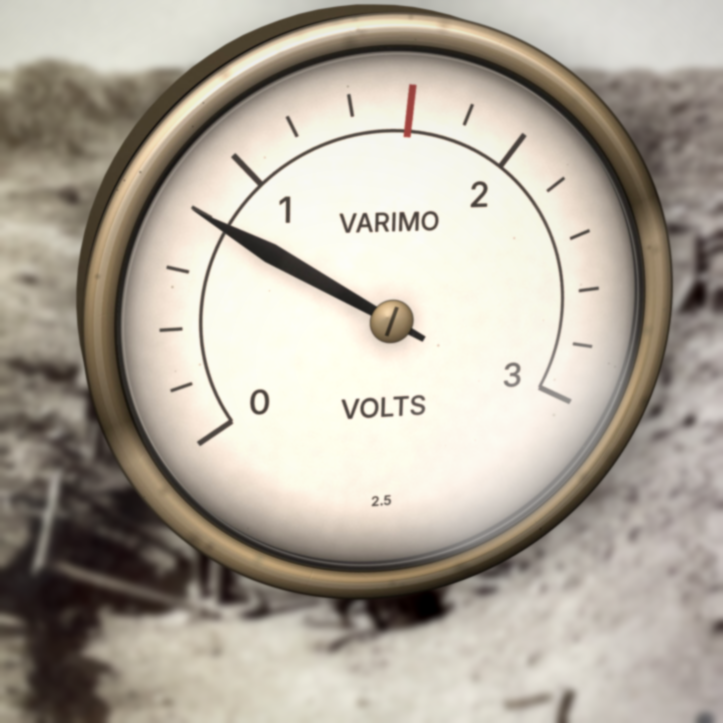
0.8V
